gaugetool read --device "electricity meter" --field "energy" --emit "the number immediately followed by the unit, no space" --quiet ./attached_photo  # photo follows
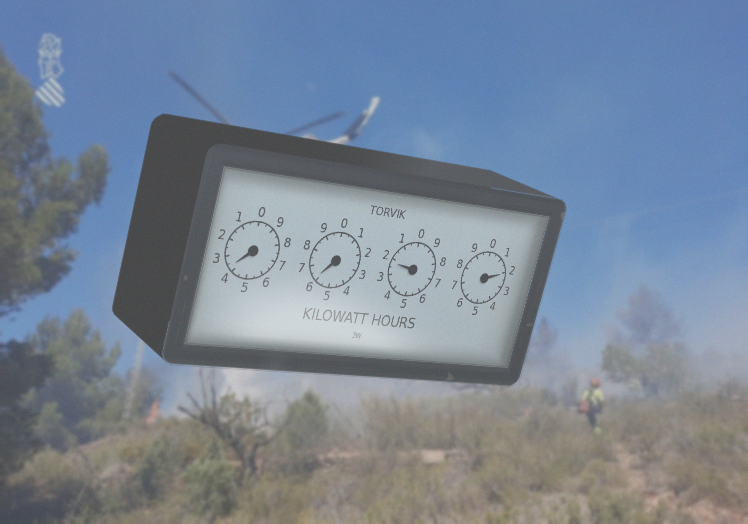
3622kWh
